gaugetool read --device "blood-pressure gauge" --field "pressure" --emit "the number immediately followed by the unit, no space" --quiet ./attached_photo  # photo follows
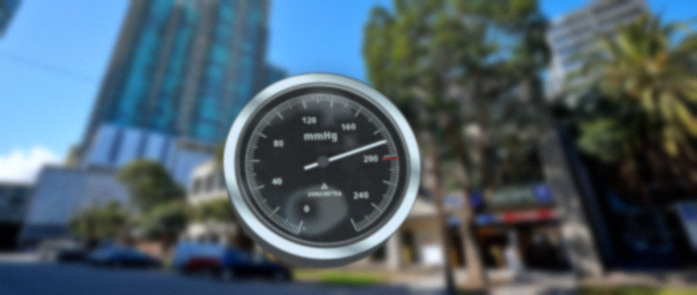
190mmHg
